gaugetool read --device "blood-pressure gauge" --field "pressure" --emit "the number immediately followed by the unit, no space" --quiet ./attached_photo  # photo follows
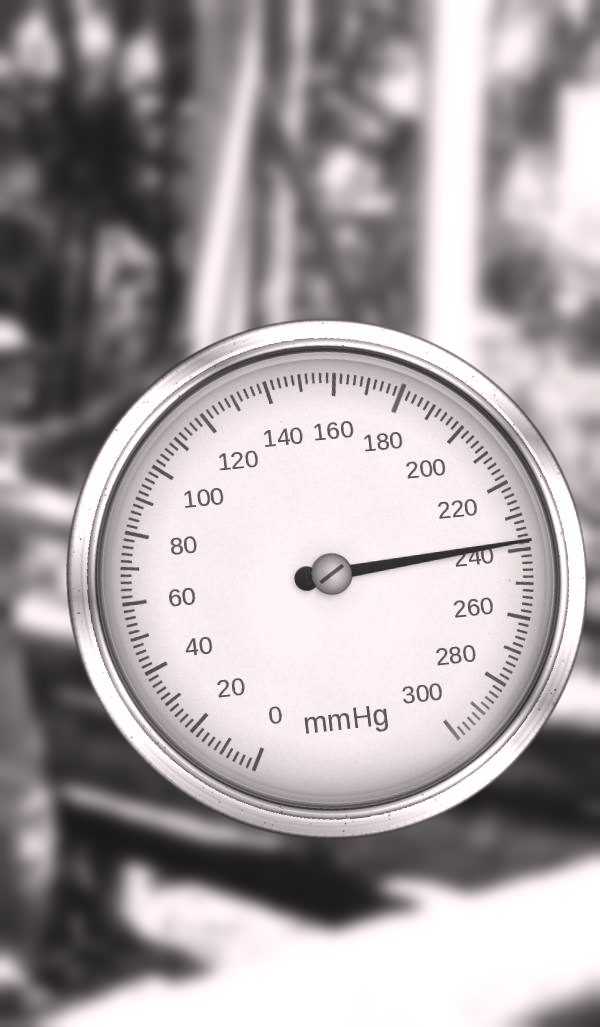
238mmHg
